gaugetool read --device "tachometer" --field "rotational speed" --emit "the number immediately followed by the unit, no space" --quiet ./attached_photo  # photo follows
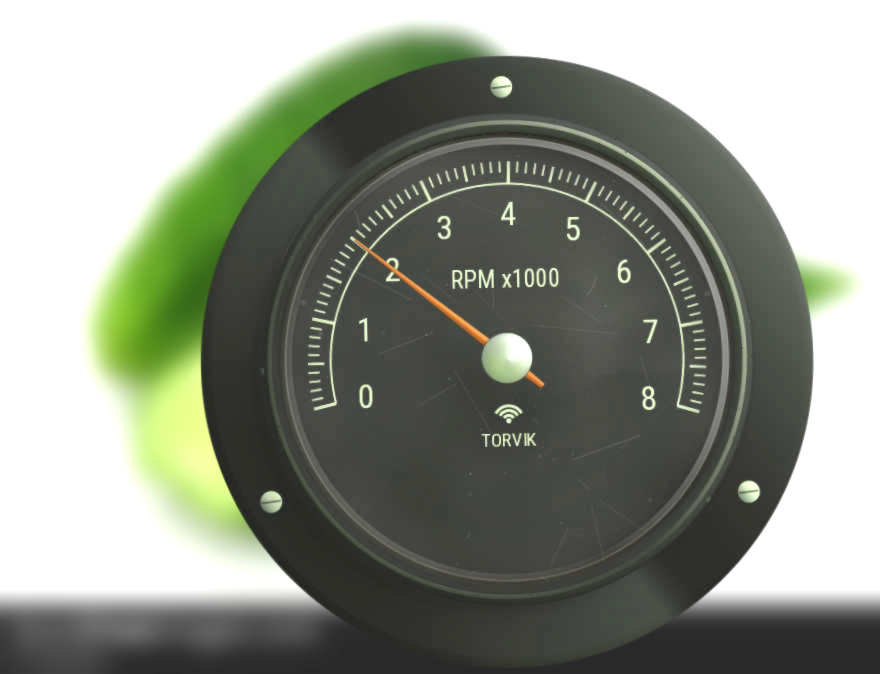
2000rpm
